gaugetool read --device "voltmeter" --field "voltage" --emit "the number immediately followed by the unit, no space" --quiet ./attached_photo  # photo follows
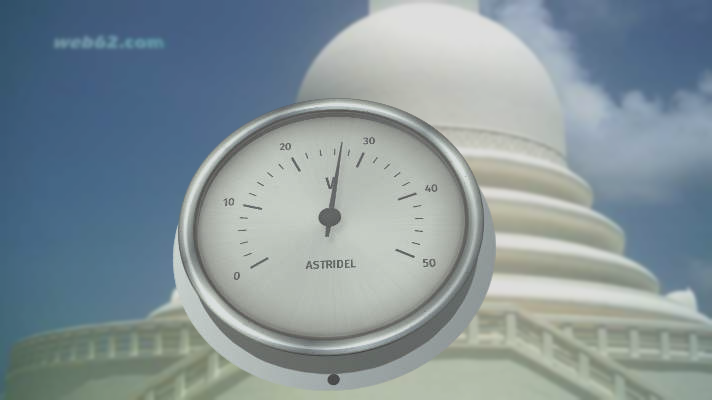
27V
